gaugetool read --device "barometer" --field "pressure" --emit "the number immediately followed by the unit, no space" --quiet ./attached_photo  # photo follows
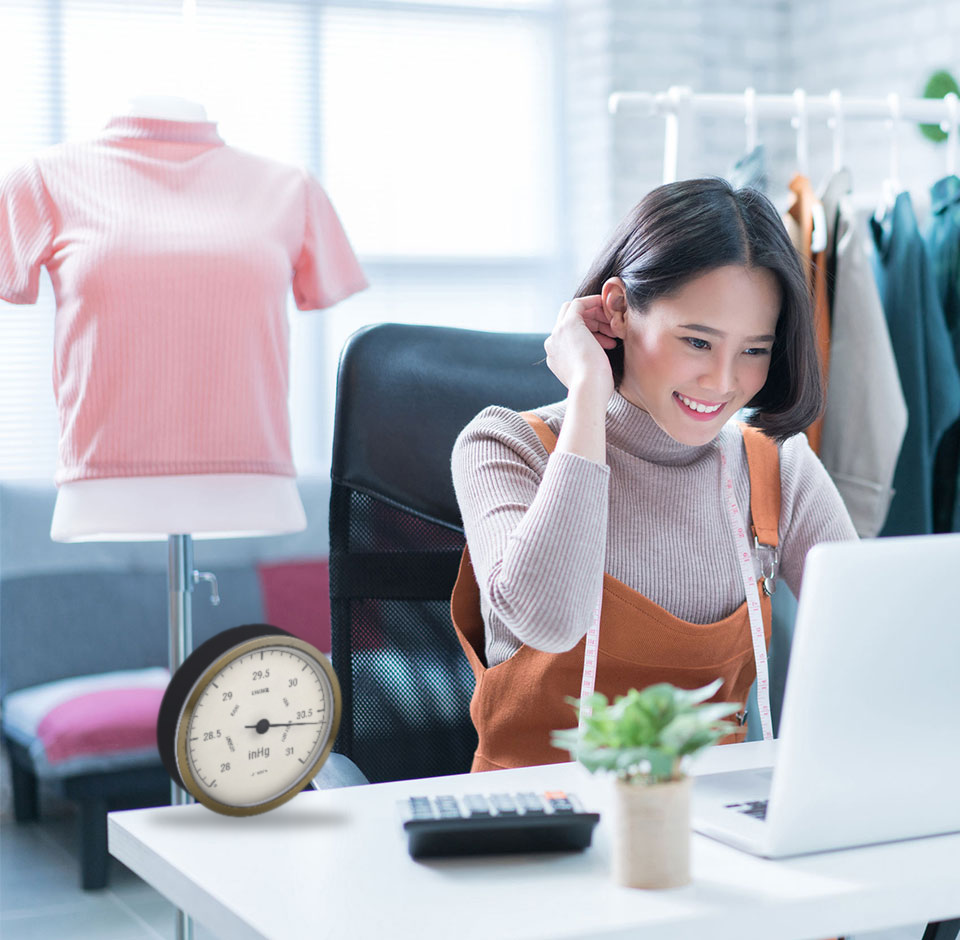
30.6inHg
